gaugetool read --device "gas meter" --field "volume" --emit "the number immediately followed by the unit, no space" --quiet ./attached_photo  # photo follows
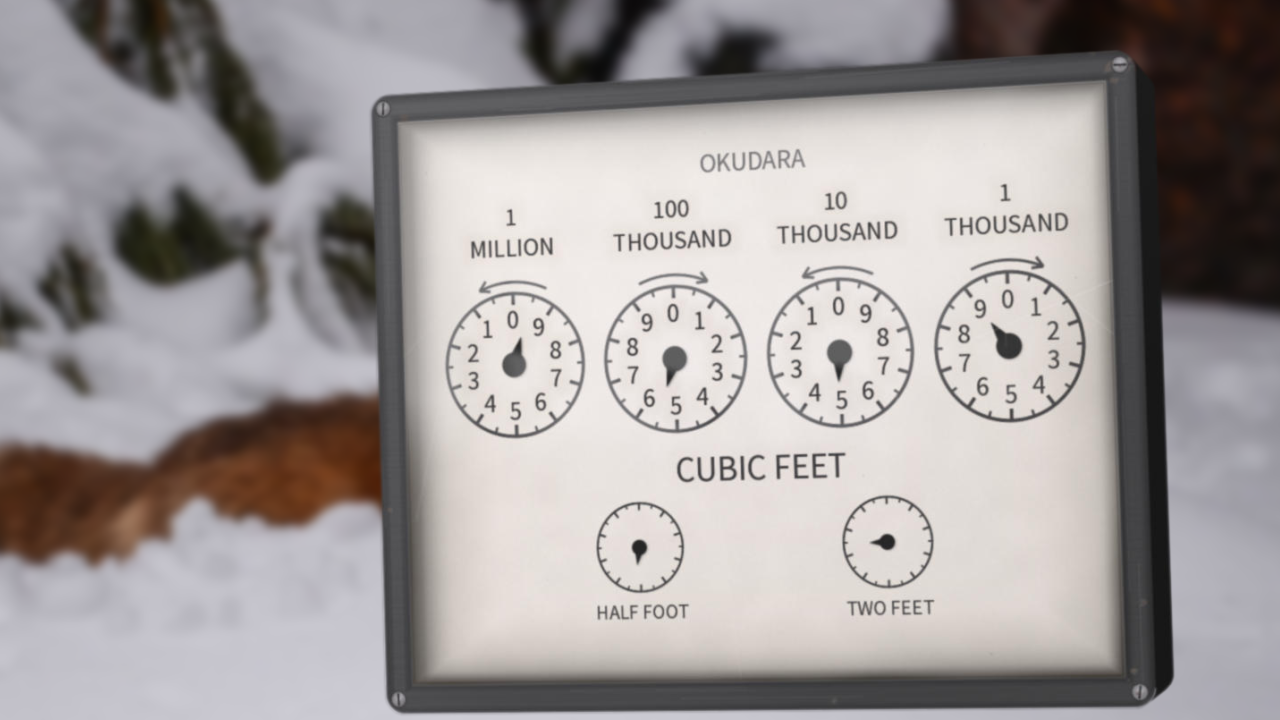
954900ft³
